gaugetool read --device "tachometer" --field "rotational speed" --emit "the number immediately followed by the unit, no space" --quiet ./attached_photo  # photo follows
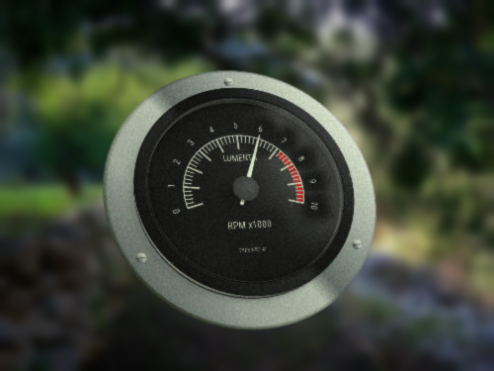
6000rpm
